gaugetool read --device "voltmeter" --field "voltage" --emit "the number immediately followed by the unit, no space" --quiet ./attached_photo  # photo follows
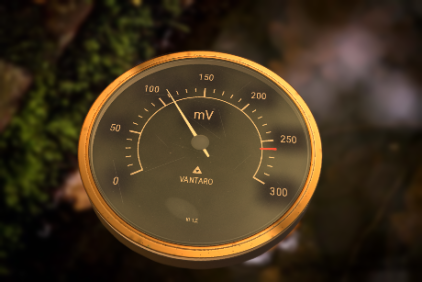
110mV
